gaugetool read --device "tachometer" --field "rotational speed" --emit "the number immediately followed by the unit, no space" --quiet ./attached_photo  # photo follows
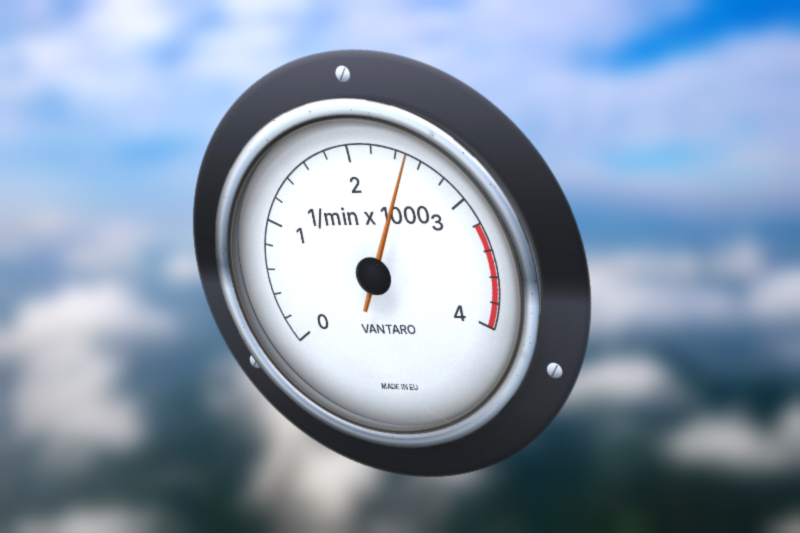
2500rpm
